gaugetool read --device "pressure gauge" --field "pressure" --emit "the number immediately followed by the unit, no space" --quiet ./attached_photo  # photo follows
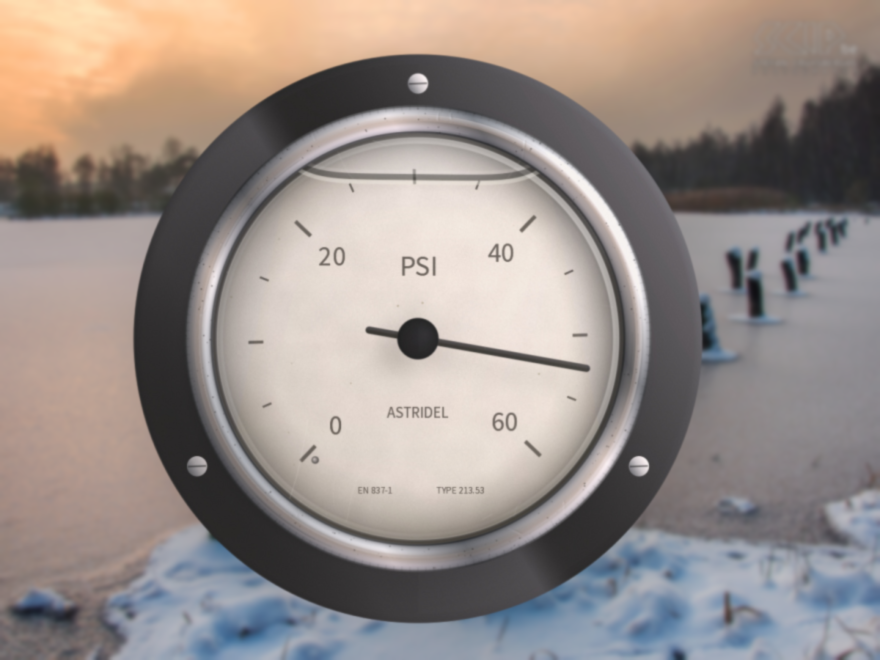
52.5psi
